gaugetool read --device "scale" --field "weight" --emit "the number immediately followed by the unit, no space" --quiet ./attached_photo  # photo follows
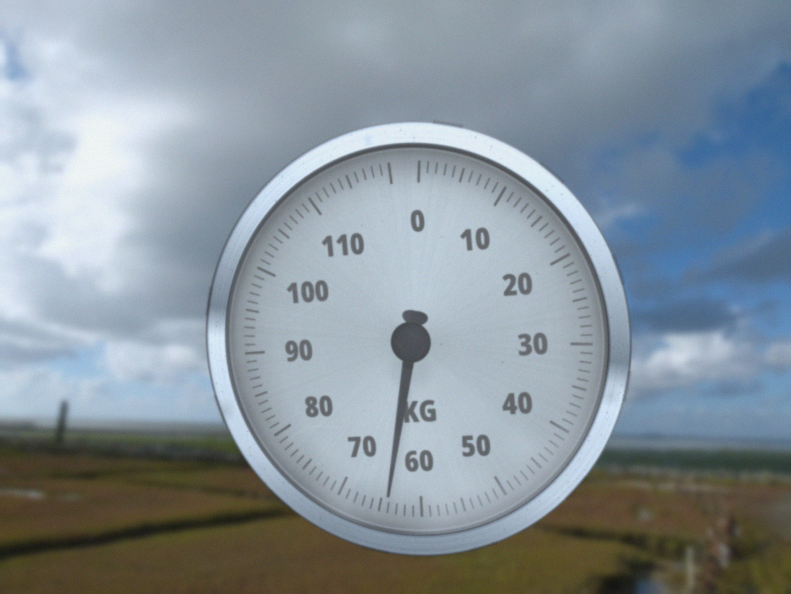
64kg
